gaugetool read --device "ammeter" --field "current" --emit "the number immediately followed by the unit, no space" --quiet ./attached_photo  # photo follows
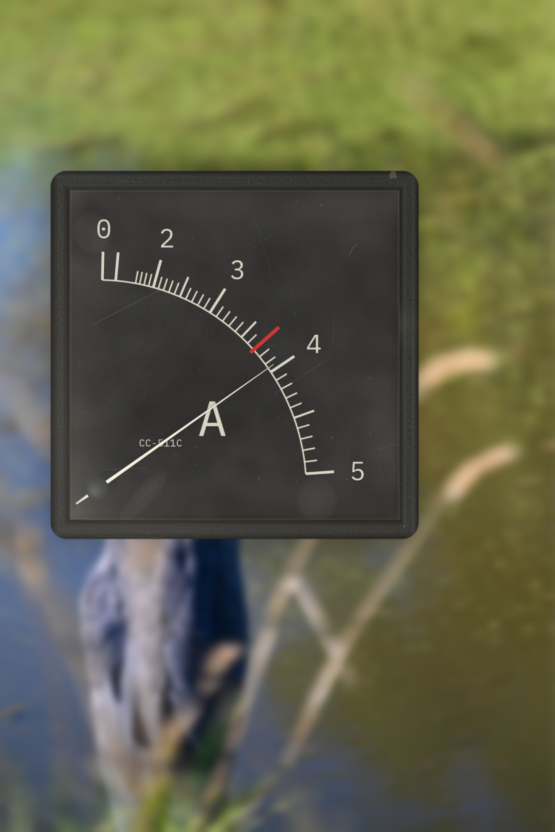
3.95A
